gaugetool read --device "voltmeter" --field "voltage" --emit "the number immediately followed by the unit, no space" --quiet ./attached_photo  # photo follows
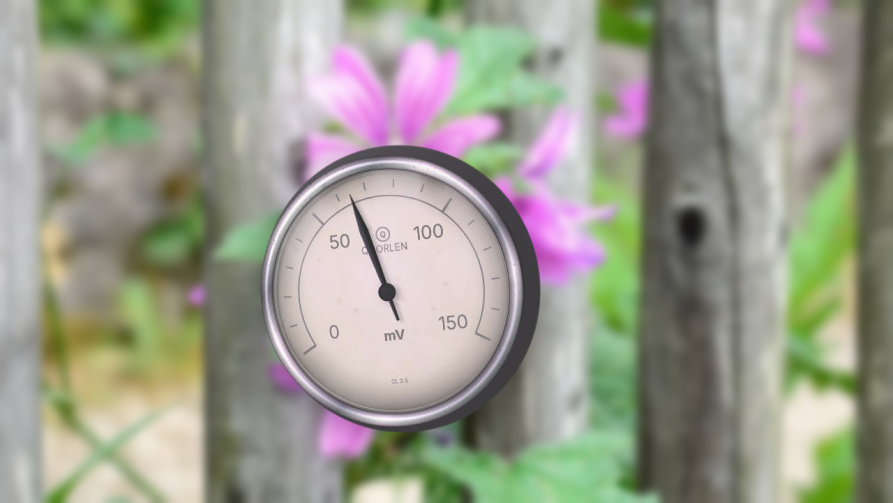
65mV
